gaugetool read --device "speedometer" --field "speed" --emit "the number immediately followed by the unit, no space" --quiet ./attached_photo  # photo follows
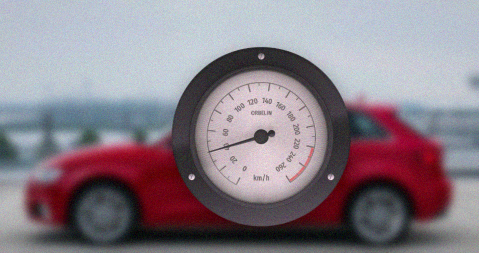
40km/h
